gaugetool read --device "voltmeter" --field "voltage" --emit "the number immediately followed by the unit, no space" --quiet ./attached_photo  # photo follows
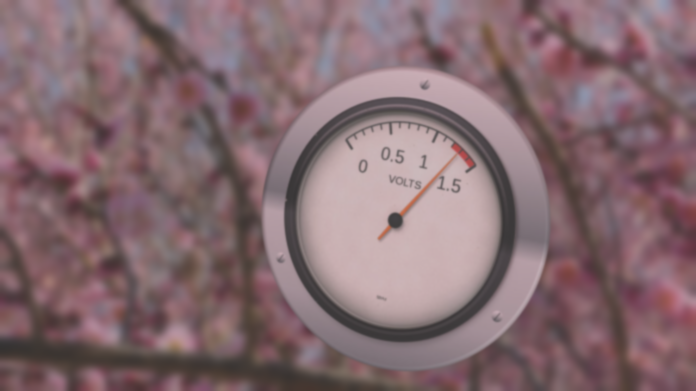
1.3V
